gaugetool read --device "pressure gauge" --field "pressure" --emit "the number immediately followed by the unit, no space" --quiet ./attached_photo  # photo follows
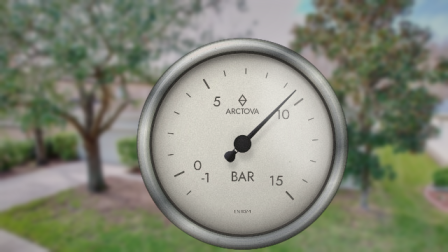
9.5bar
